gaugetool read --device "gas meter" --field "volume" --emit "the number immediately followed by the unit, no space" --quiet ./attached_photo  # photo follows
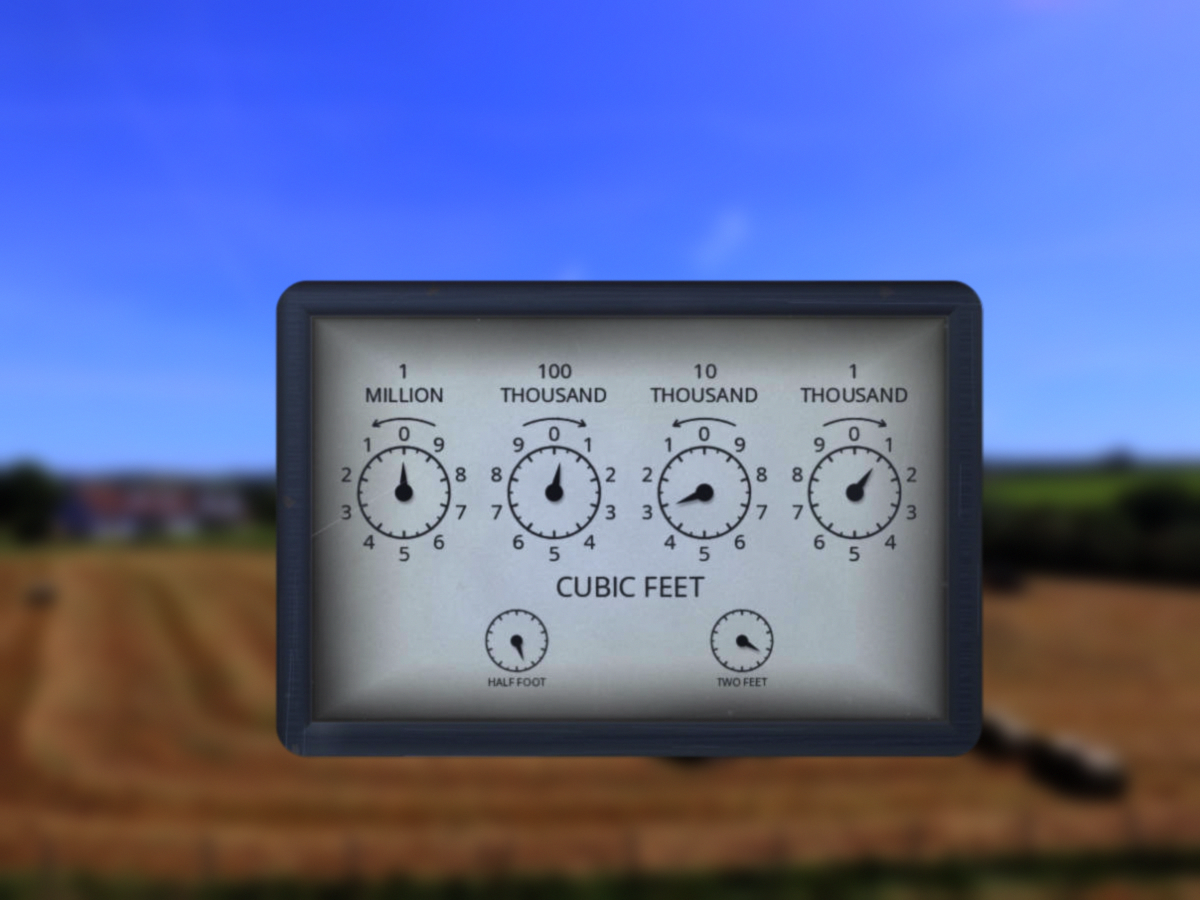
3100ft³
